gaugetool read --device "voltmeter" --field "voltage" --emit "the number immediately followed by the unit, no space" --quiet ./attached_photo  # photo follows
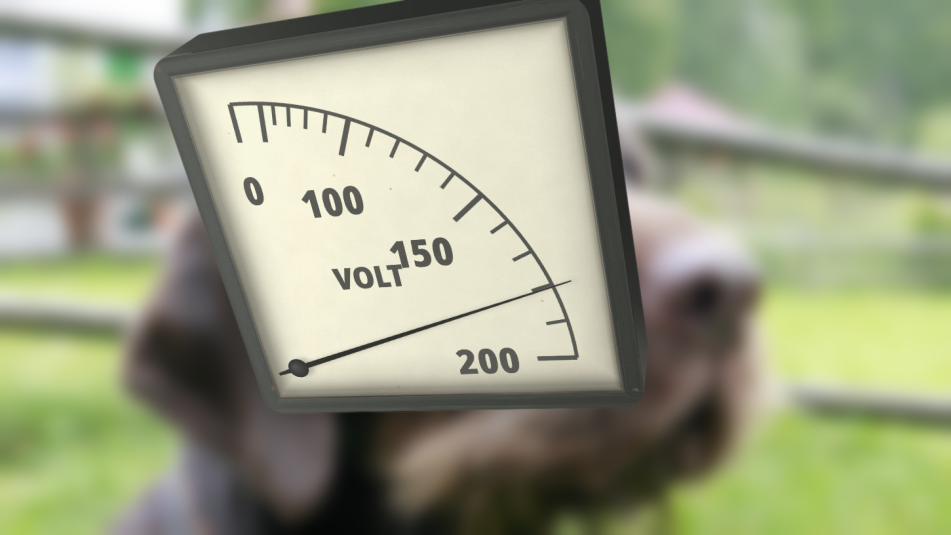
180V
